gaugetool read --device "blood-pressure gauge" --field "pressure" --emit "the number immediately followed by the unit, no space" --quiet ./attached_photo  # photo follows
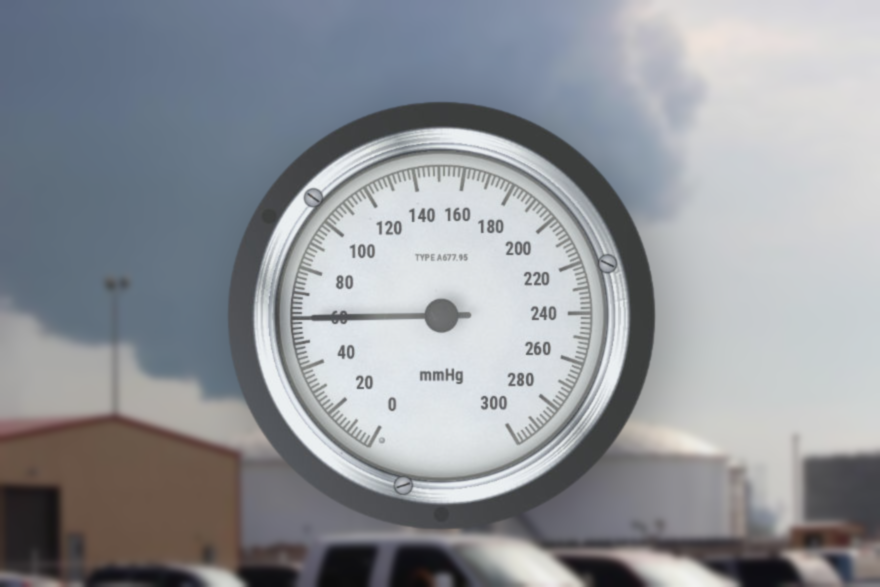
60mmHg
